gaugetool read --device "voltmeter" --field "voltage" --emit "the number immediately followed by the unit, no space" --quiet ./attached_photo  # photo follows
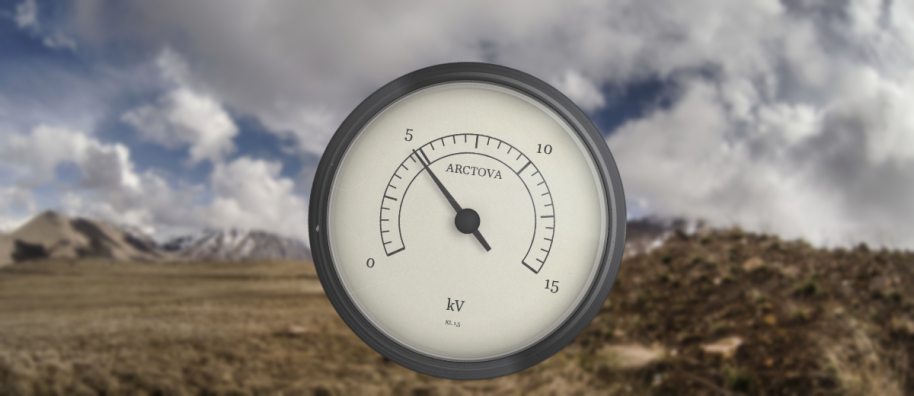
4.75kV
